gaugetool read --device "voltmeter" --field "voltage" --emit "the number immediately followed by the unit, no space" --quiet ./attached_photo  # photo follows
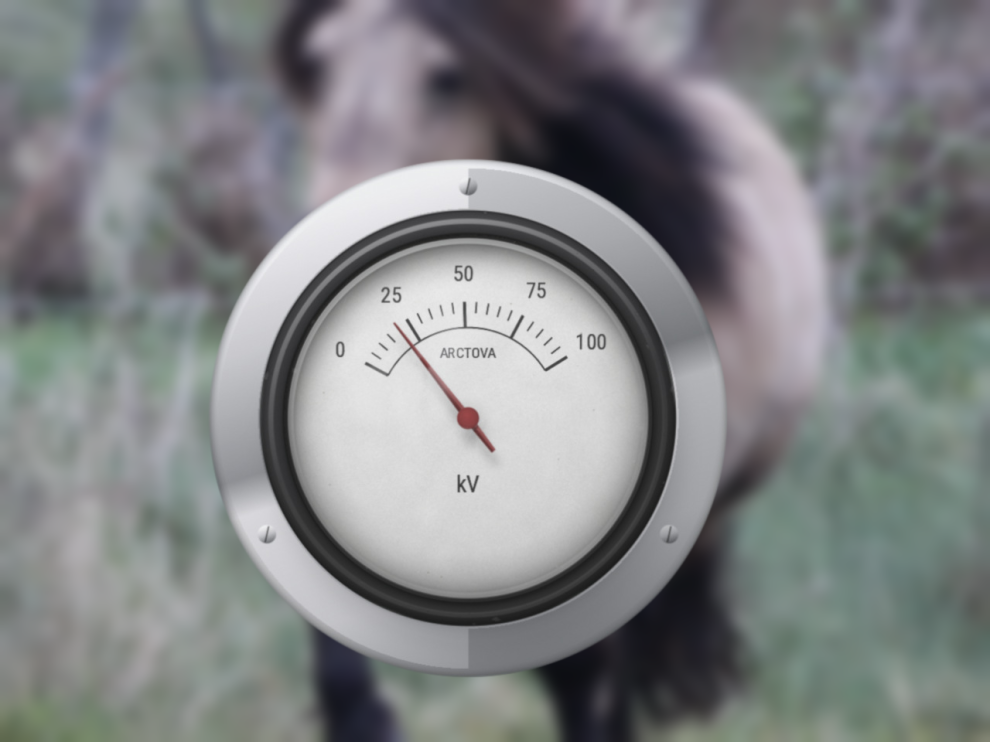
20kV
